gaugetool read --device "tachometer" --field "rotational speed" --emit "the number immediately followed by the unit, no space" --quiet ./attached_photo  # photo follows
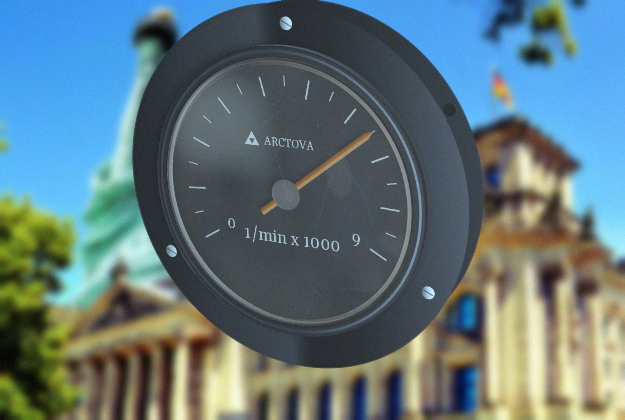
6500rpm
